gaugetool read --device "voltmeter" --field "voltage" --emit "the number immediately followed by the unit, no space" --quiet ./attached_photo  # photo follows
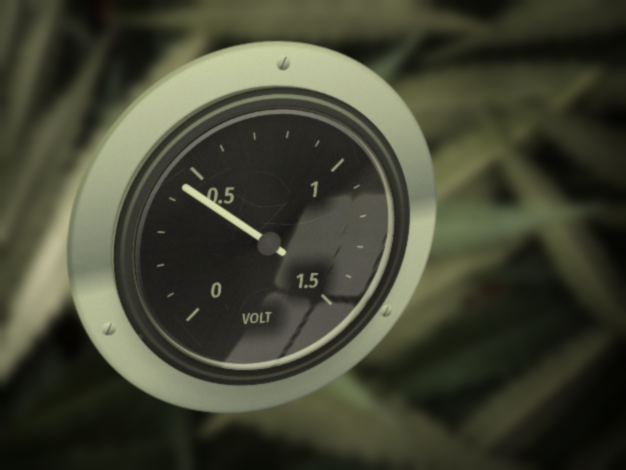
0.45V
